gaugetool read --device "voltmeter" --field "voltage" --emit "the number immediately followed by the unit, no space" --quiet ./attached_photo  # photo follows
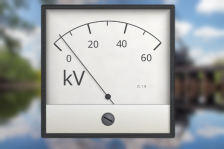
5kV
